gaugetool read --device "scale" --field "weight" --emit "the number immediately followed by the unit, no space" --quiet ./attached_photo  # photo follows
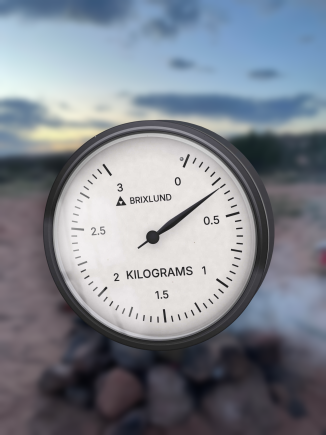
0.3kg
